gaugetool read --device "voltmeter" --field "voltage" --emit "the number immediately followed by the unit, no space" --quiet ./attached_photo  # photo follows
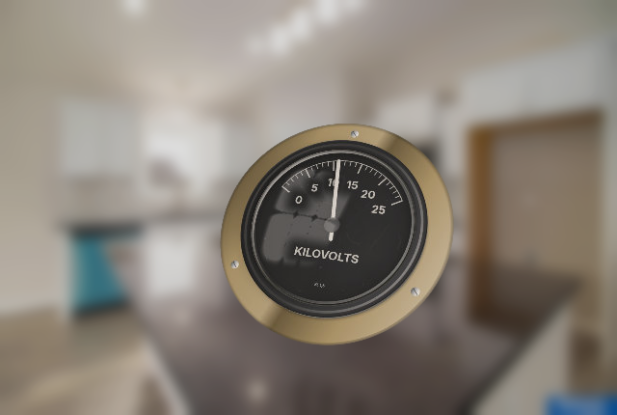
11kV
